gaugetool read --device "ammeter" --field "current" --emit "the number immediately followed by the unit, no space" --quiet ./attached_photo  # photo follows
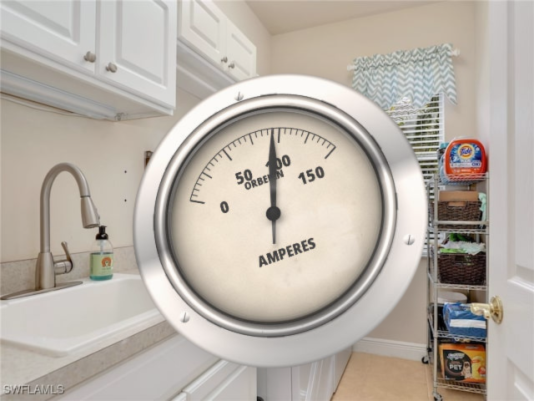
95A
